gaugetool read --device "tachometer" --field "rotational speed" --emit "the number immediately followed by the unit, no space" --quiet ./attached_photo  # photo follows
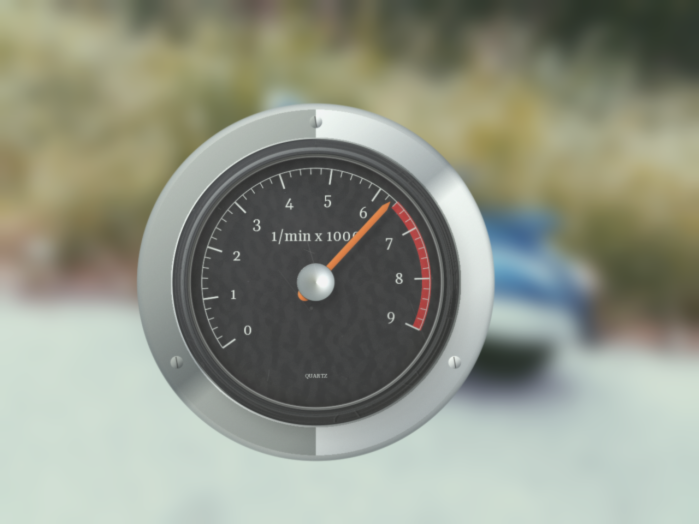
6300rpm
